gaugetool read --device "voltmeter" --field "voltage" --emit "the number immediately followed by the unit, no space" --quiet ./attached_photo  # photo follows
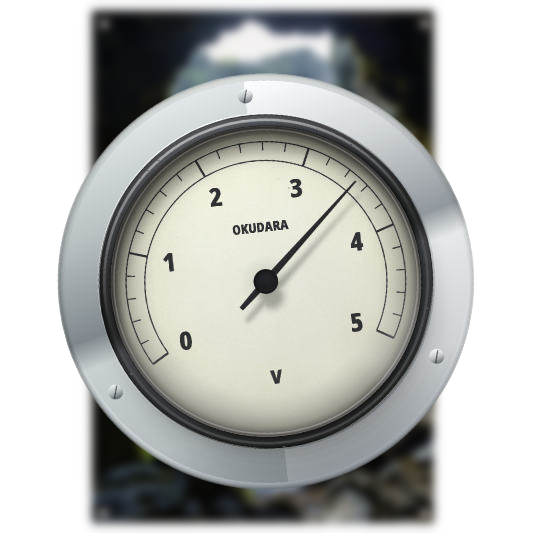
3.5V
